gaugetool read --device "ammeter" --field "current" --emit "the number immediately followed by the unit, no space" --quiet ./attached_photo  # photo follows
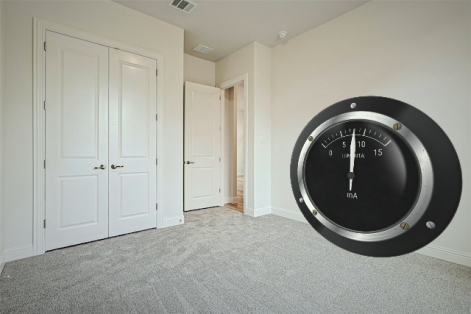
8mA
